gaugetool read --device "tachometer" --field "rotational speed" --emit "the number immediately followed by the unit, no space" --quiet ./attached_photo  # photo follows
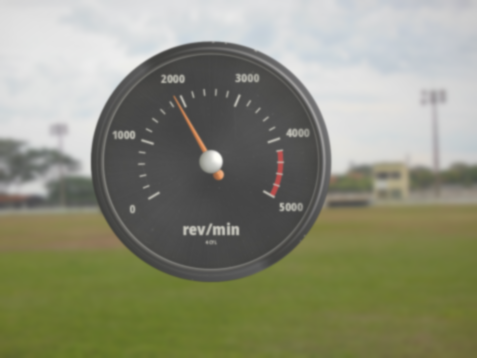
1900rpm
